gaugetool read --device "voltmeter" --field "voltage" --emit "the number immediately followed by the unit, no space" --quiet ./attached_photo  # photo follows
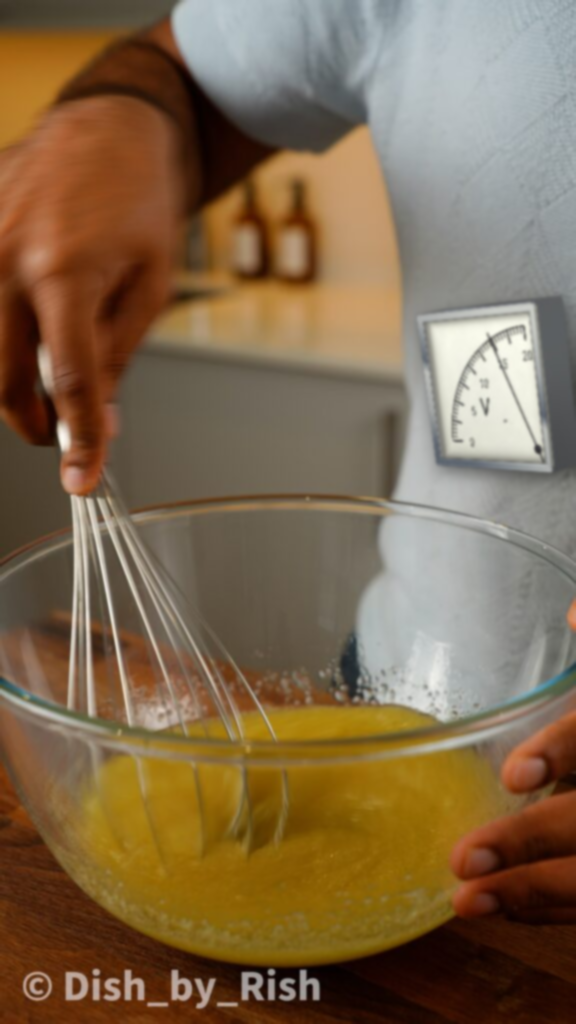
15V
